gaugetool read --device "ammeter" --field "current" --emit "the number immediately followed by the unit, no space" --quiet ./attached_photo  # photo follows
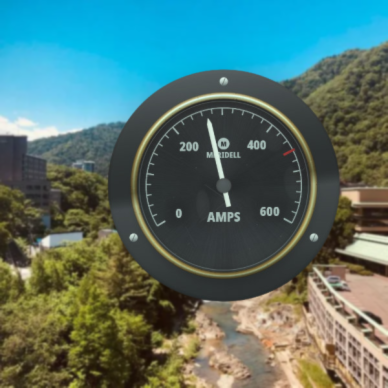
270A
